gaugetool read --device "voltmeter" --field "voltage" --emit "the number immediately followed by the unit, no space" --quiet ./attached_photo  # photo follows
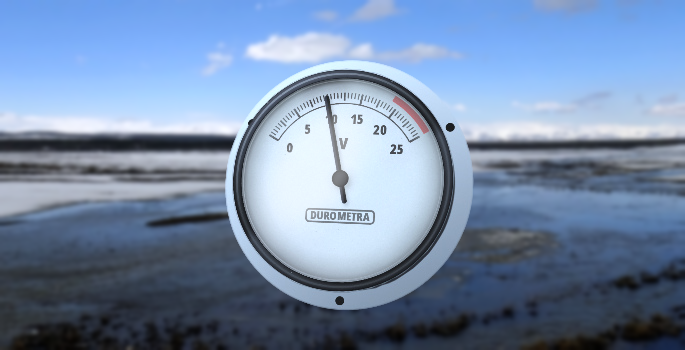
10V
